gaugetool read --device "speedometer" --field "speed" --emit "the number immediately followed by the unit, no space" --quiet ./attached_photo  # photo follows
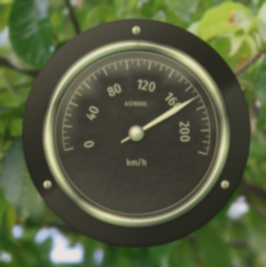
170km/h
